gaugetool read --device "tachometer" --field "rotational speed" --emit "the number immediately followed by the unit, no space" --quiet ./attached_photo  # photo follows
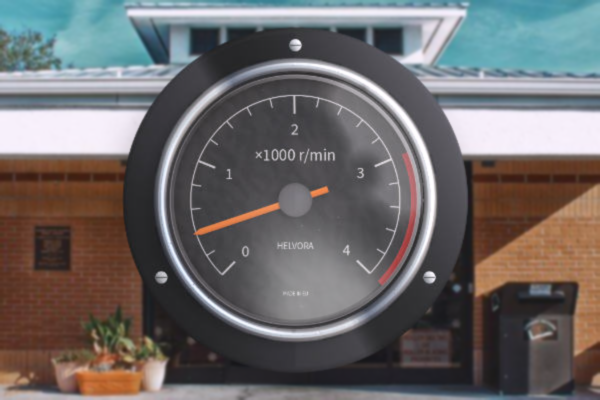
400rpm
